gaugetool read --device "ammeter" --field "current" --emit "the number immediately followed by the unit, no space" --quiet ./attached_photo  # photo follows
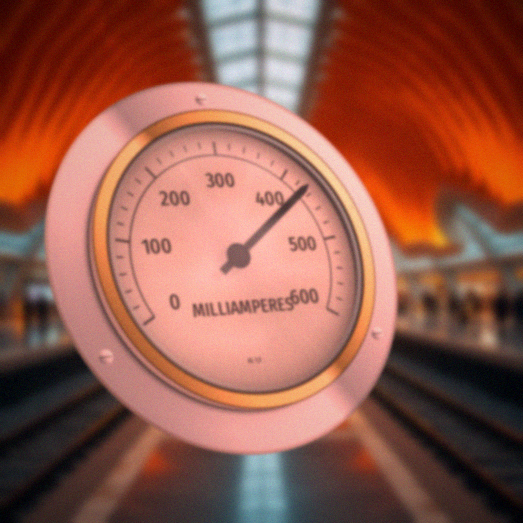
430mA
